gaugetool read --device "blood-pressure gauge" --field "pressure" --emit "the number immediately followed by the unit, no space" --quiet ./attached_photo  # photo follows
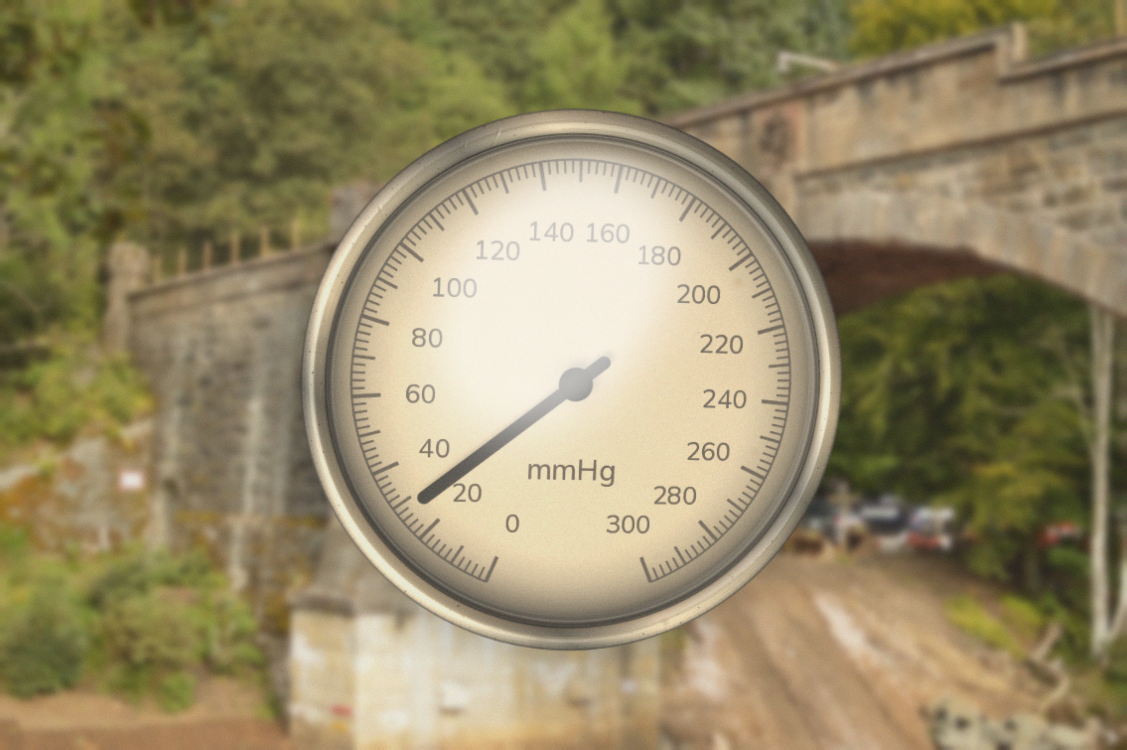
28mmHg
